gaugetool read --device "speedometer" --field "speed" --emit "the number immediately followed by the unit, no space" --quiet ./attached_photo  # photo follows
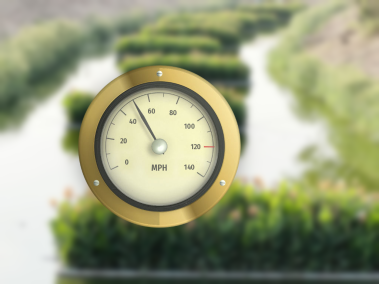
50mph
